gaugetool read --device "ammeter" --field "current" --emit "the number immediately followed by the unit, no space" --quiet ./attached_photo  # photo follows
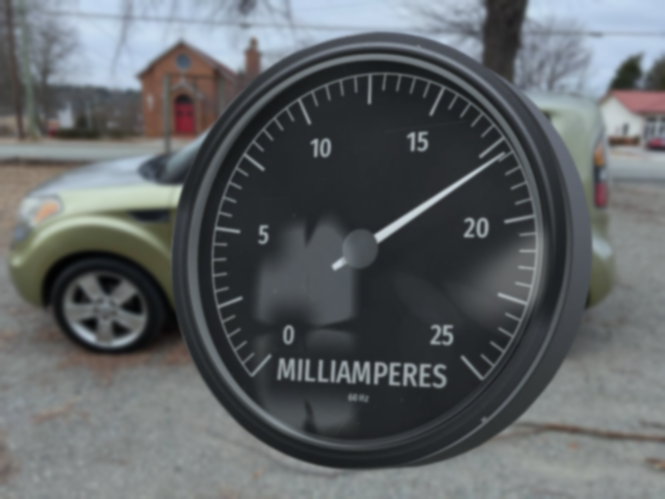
18mA
